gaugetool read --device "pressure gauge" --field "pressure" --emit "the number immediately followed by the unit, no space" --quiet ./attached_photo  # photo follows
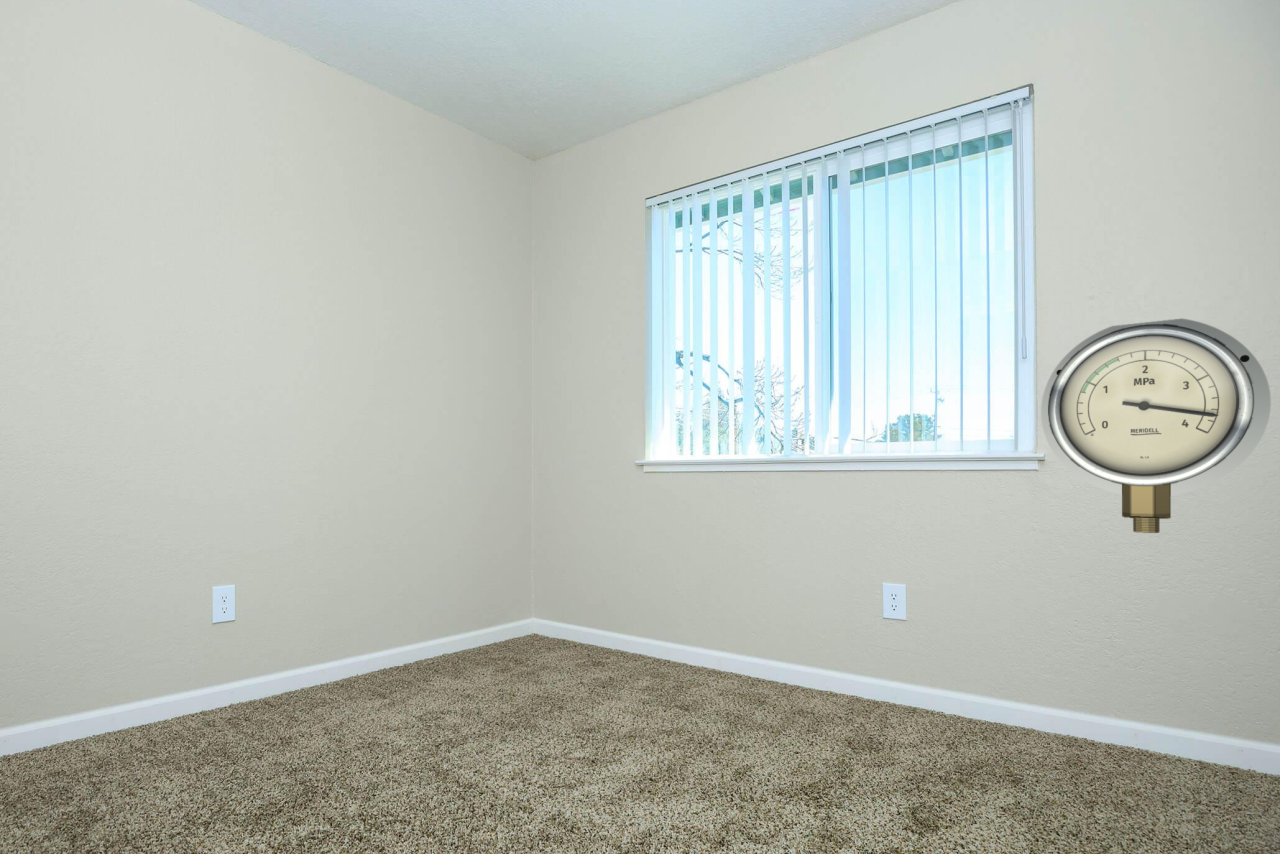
3.7MPa
